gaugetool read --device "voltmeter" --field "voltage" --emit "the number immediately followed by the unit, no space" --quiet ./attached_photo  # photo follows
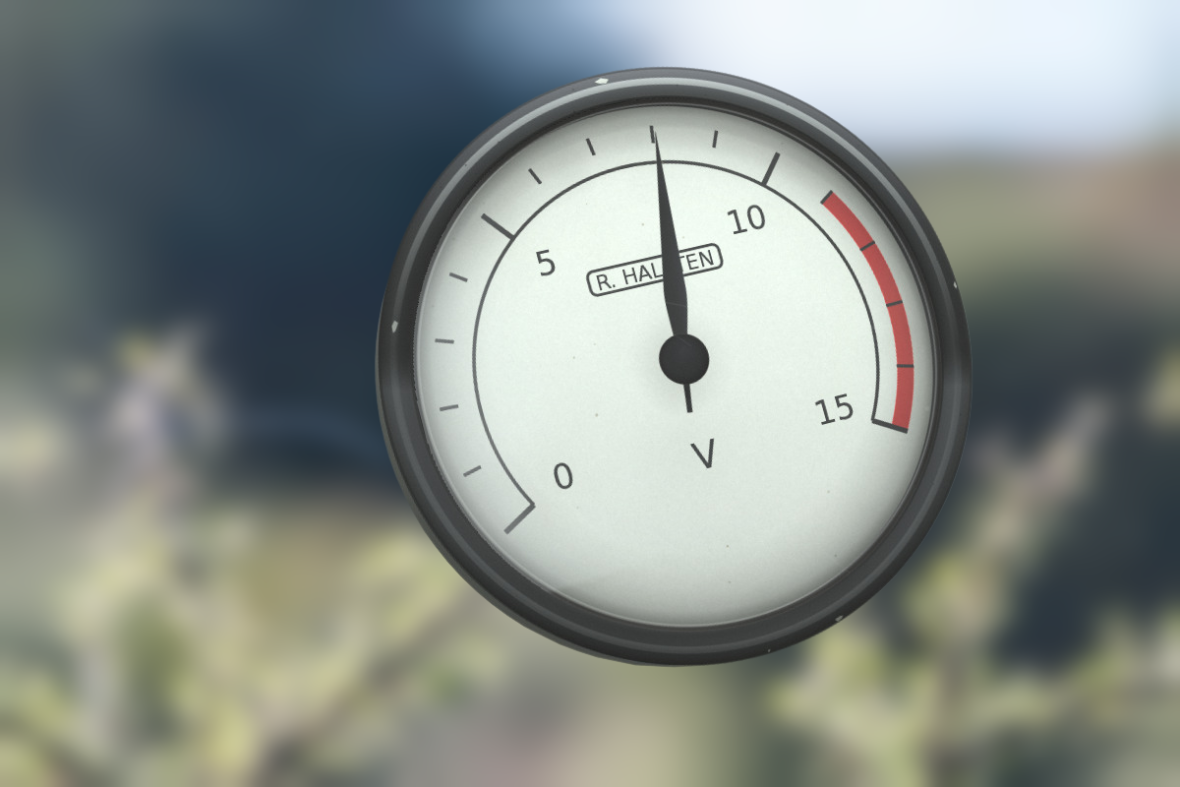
8V
